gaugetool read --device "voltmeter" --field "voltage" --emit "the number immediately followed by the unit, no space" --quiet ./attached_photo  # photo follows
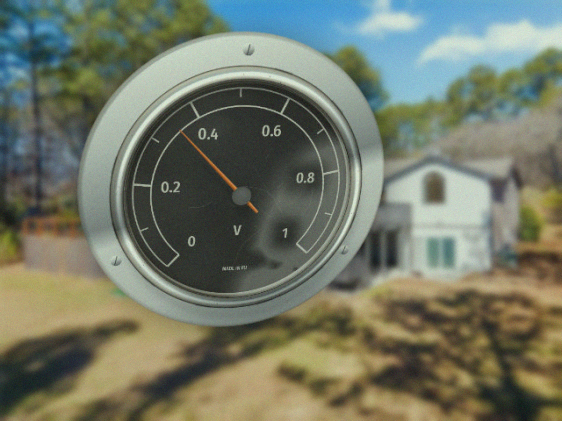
0.35V
